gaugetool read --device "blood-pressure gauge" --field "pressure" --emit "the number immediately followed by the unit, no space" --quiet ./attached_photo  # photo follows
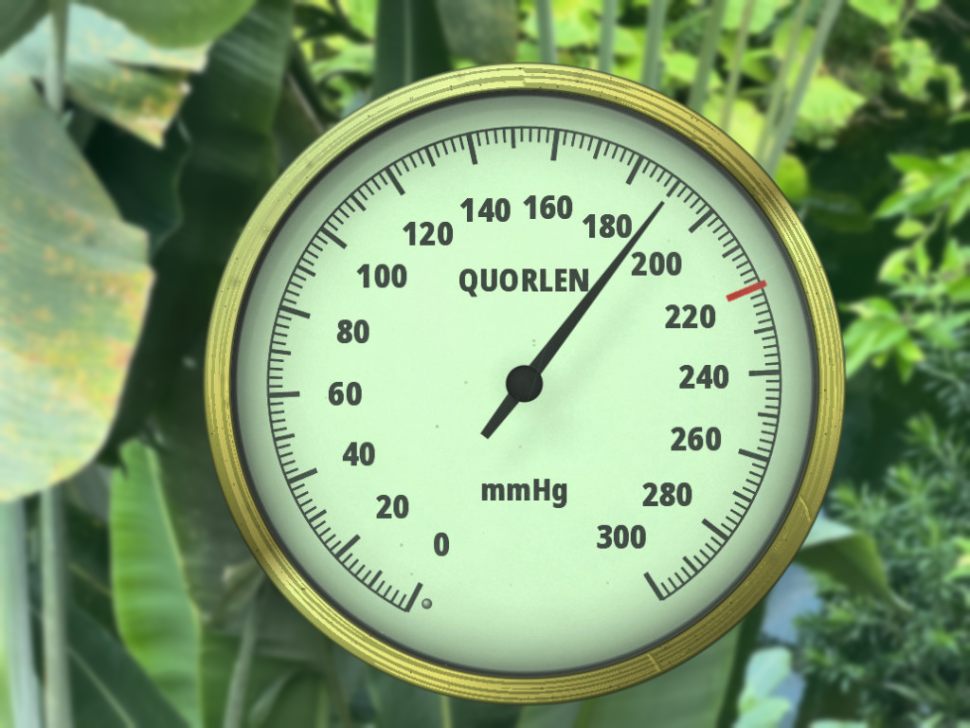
190mmHg
